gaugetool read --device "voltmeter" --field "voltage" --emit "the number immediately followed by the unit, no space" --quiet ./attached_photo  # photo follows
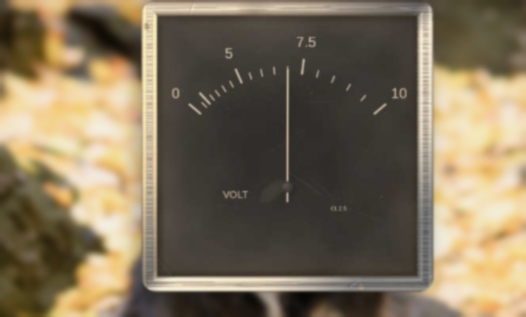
7V
